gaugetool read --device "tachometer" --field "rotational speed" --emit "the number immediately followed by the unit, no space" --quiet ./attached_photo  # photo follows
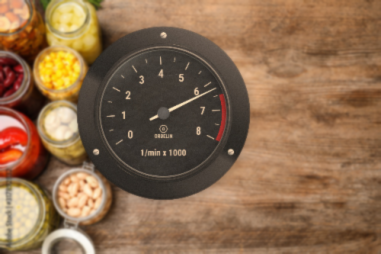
6250rpm
